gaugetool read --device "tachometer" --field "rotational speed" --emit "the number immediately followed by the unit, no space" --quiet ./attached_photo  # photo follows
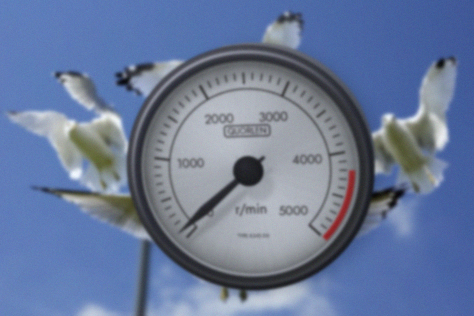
100rpm
